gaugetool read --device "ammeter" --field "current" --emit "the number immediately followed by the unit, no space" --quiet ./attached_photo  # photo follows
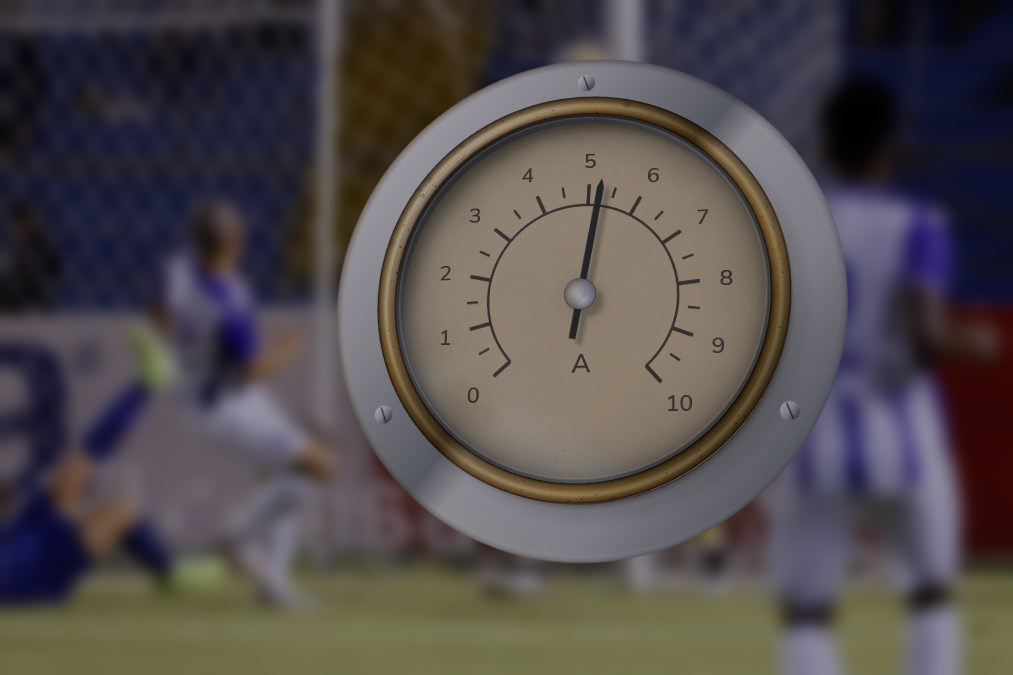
5.25A
